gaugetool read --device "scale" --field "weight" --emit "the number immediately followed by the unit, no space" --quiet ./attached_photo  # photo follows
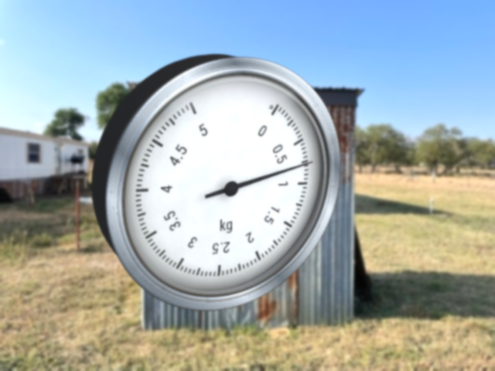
0.75kg
